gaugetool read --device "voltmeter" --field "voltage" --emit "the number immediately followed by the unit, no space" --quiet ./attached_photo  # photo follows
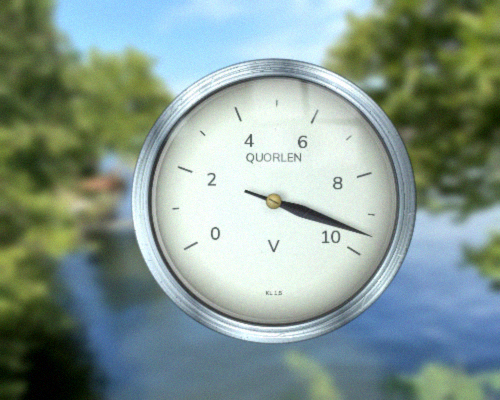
9.5V
